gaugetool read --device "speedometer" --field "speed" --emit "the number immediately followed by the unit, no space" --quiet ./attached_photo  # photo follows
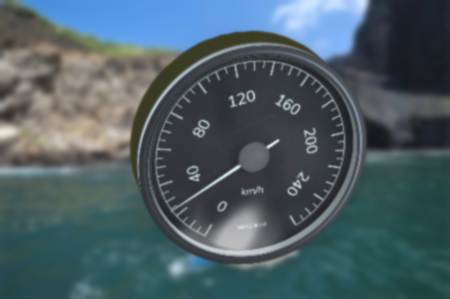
25km/h
